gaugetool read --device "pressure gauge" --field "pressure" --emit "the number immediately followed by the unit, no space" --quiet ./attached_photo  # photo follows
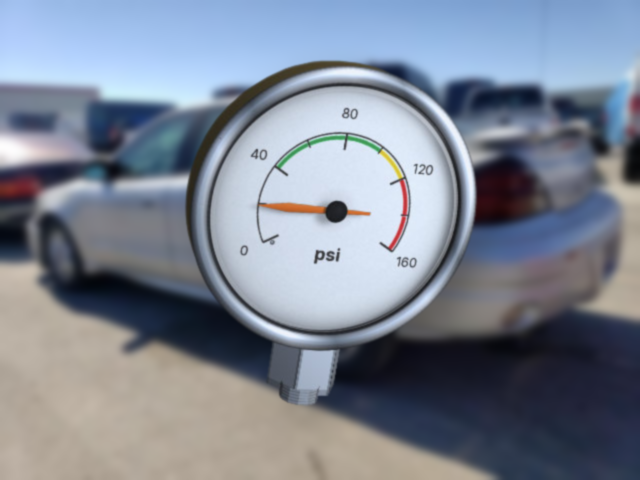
20psi
